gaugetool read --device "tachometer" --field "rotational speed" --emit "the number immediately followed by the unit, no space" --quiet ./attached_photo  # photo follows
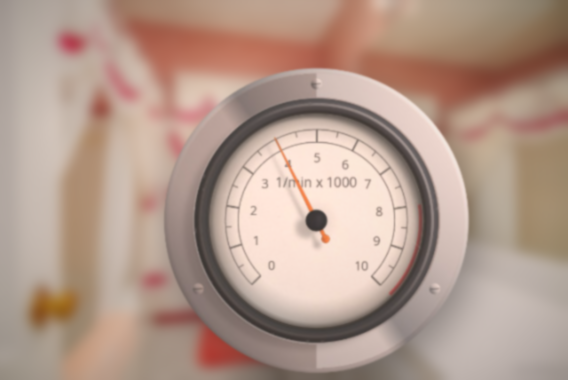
4000rpm
